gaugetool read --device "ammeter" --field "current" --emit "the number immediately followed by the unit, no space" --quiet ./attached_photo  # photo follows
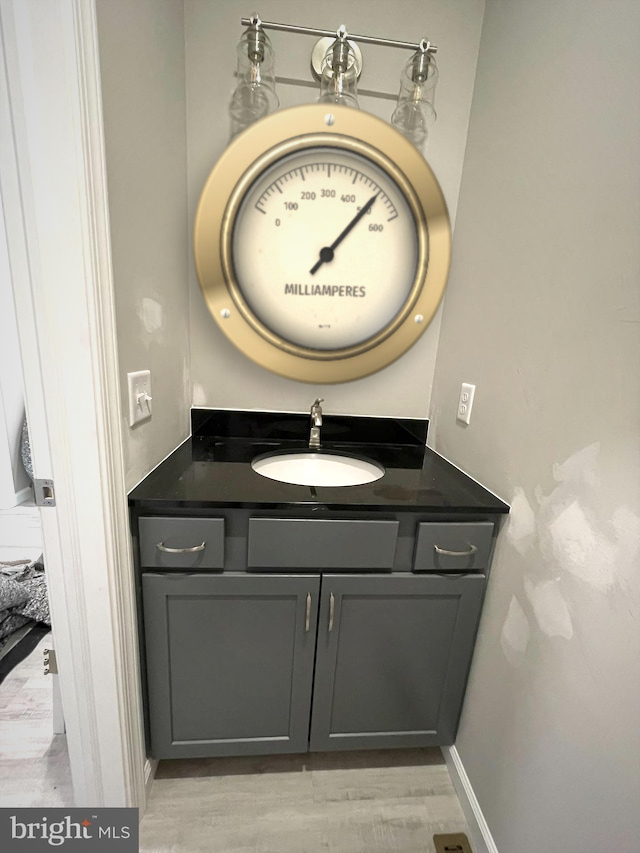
500mA
